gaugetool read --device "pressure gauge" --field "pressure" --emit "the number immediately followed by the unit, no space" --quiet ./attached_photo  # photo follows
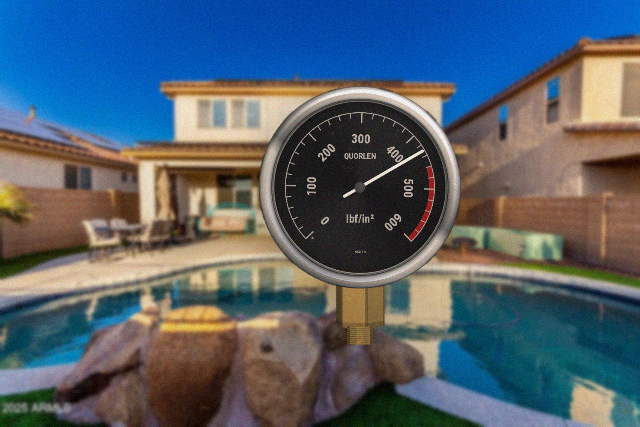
430psi
